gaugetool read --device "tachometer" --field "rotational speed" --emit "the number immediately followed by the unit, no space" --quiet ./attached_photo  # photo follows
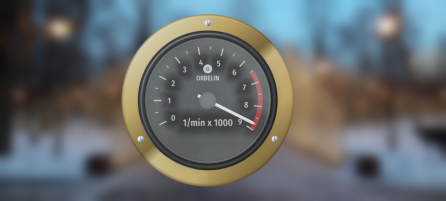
8750rpm
